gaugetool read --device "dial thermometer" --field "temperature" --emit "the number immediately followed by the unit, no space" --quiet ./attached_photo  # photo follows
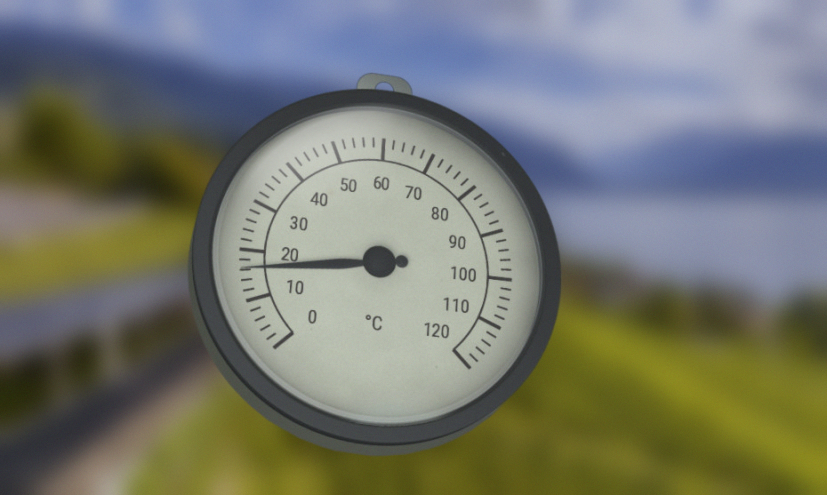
16°C
